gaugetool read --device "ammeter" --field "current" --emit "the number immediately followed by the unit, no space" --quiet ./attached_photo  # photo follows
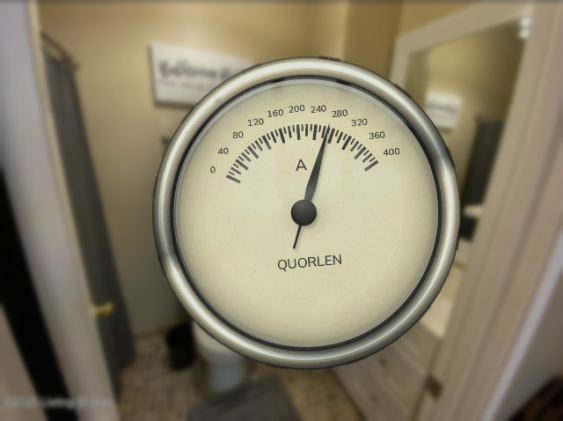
270A
